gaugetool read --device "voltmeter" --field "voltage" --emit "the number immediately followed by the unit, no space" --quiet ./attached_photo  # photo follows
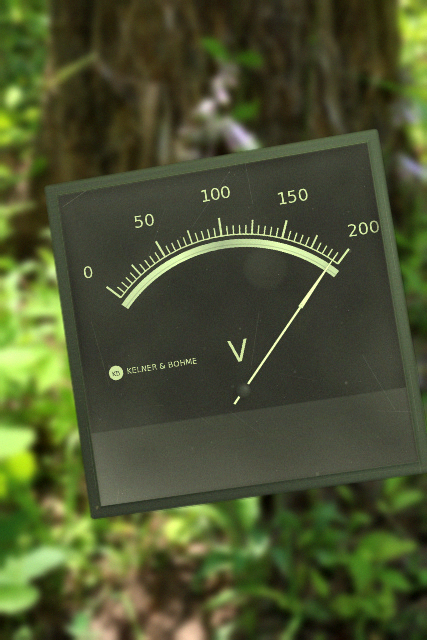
195V
